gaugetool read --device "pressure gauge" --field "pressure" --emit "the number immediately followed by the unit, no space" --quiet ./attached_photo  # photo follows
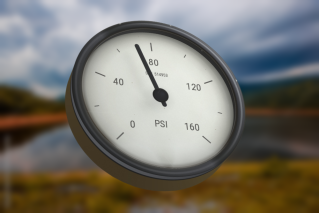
70psi
